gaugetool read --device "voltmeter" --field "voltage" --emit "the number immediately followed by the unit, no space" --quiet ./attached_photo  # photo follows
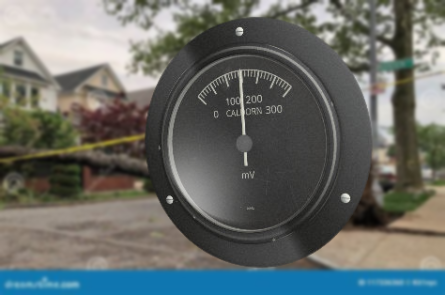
150mV
